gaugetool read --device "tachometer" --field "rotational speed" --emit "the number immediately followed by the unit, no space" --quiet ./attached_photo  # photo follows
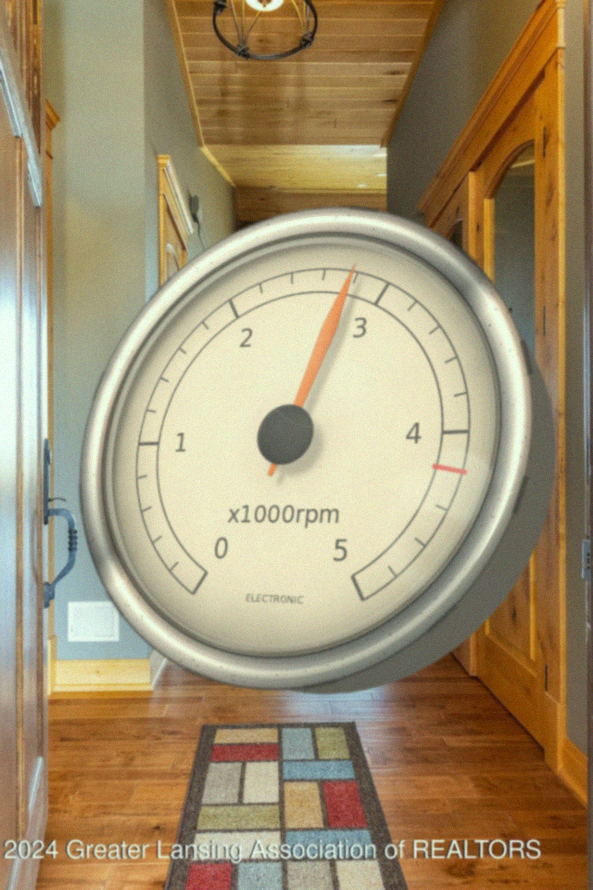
2800rpm
